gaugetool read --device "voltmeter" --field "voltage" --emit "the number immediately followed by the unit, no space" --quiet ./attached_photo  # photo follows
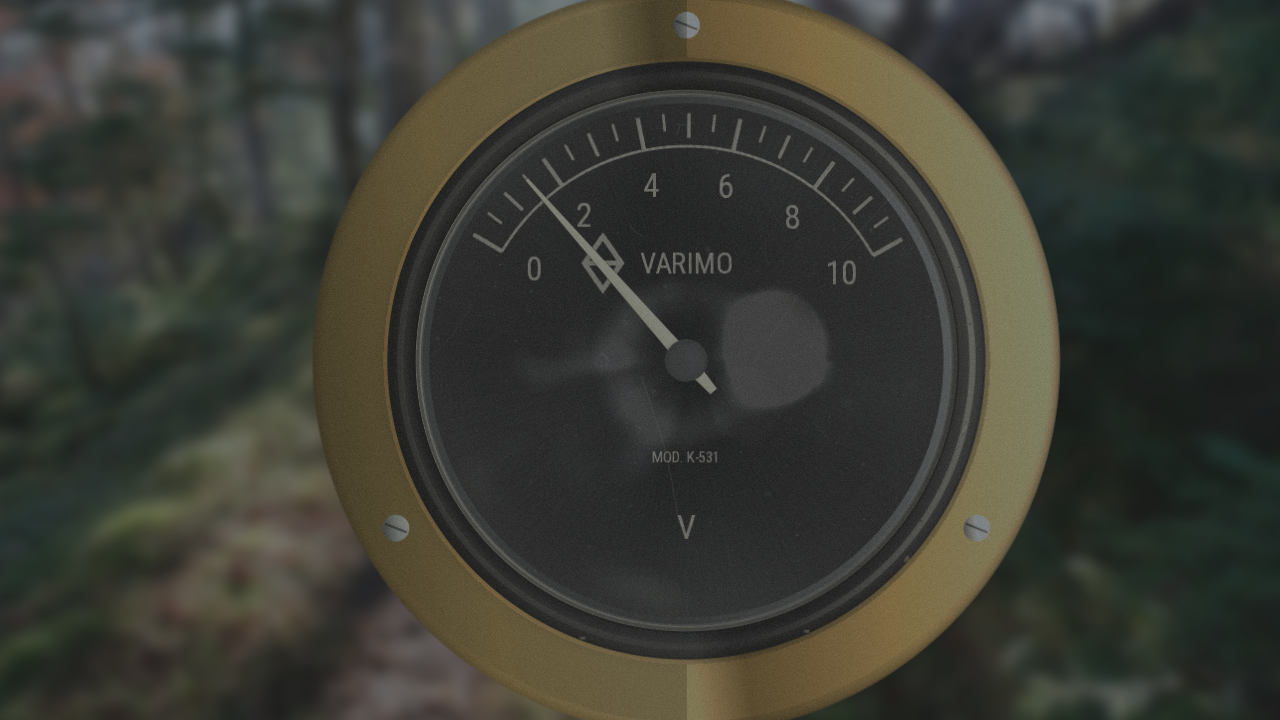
1.5V
